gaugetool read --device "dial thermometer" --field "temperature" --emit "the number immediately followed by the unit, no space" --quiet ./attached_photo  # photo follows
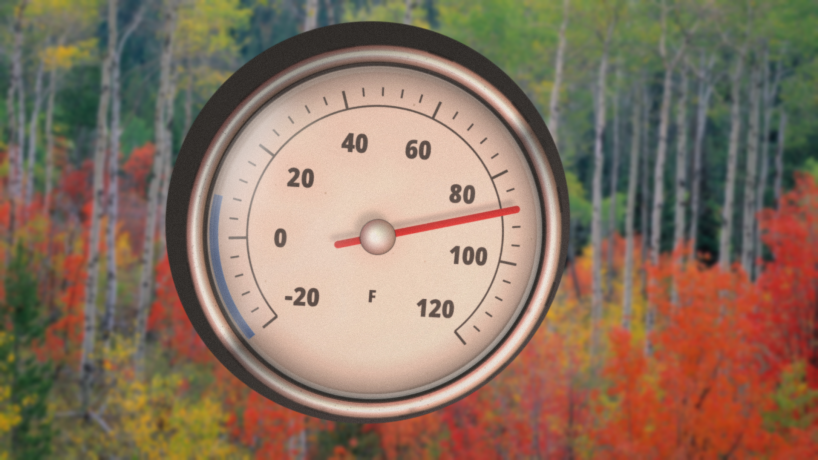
88°F
